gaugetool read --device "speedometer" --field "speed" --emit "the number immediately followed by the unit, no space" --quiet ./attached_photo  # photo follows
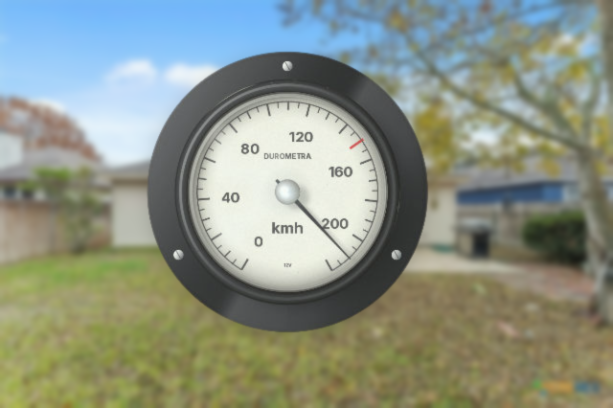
210km/h
